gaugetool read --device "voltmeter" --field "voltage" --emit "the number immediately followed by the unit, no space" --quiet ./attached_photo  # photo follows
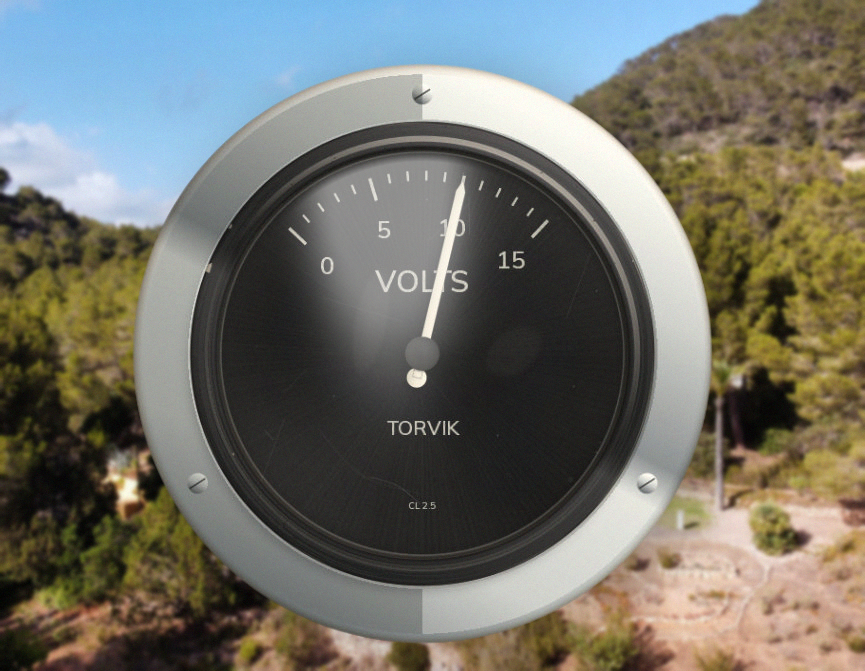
10V
